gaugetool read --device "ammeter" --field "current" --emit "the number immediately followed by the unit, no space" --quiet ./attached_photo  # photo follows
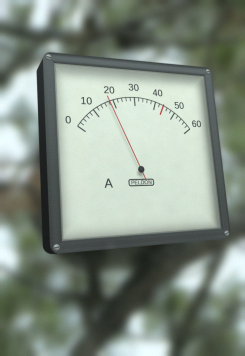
18A
